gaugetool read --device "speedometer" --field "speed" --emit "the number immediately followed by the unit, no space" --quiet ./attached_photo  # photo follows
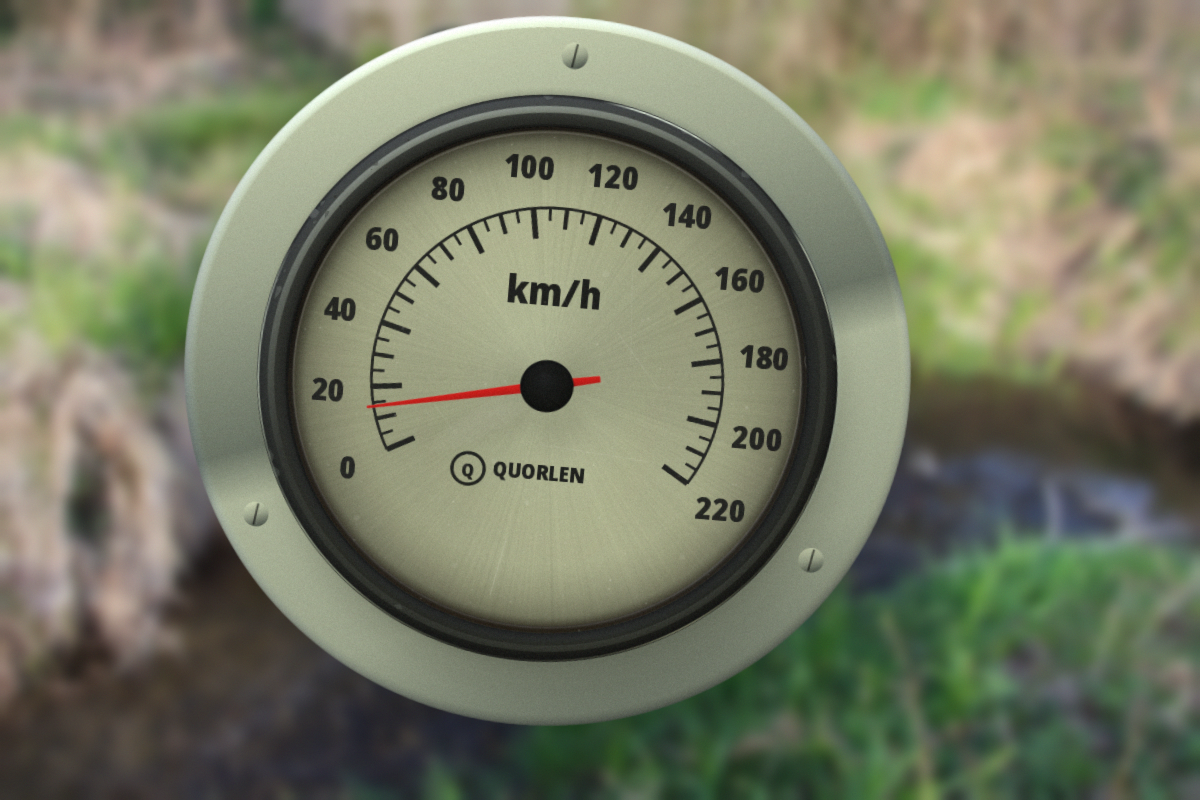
15km/h
